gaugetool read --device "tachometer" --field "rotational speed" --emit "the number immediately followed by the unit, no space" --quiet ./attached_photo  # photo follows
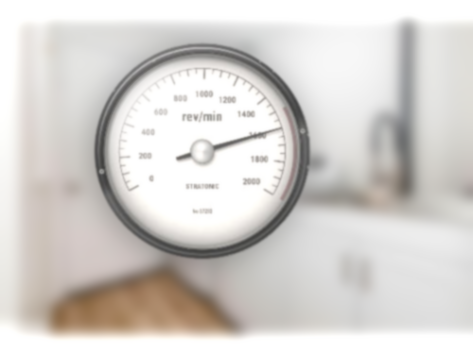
1600rpm
